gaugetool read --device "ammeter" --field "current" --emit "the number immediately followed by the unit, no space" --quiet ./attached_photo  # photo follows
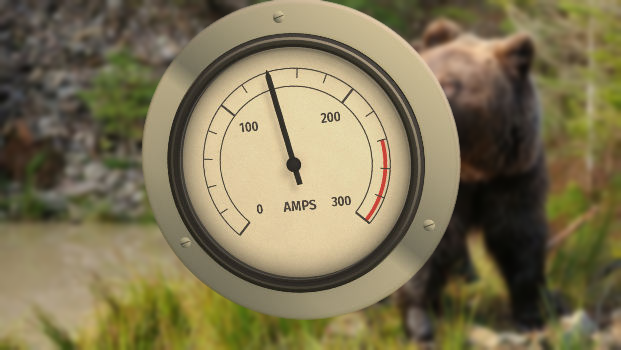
140A
